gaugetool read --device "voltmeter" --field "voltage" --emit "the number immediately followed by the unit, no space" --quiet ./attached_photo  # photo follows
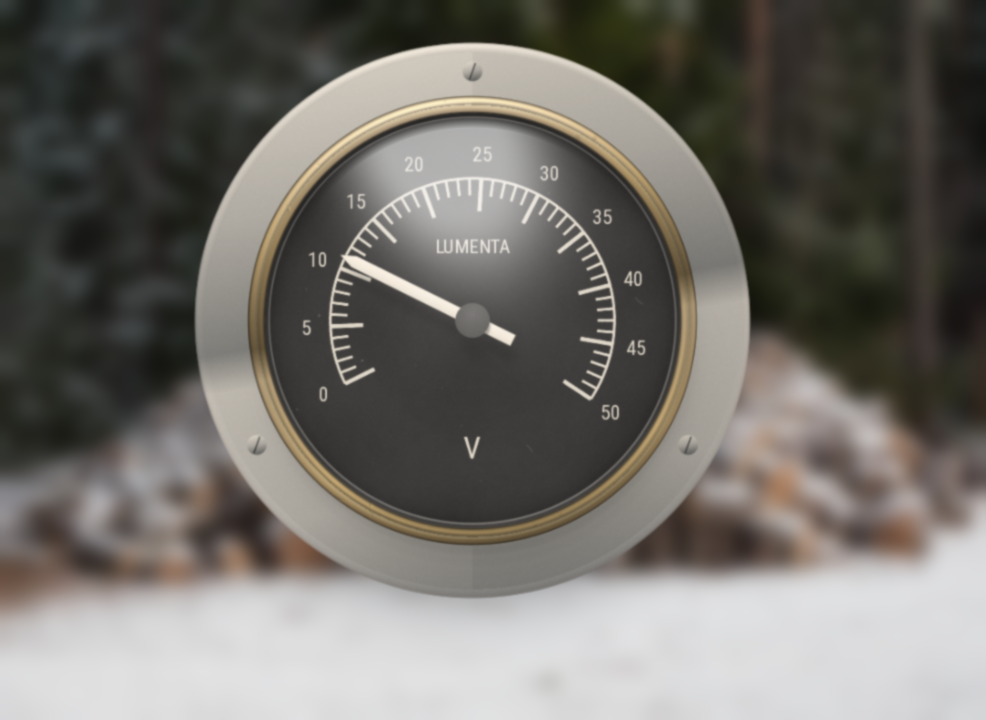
11V
